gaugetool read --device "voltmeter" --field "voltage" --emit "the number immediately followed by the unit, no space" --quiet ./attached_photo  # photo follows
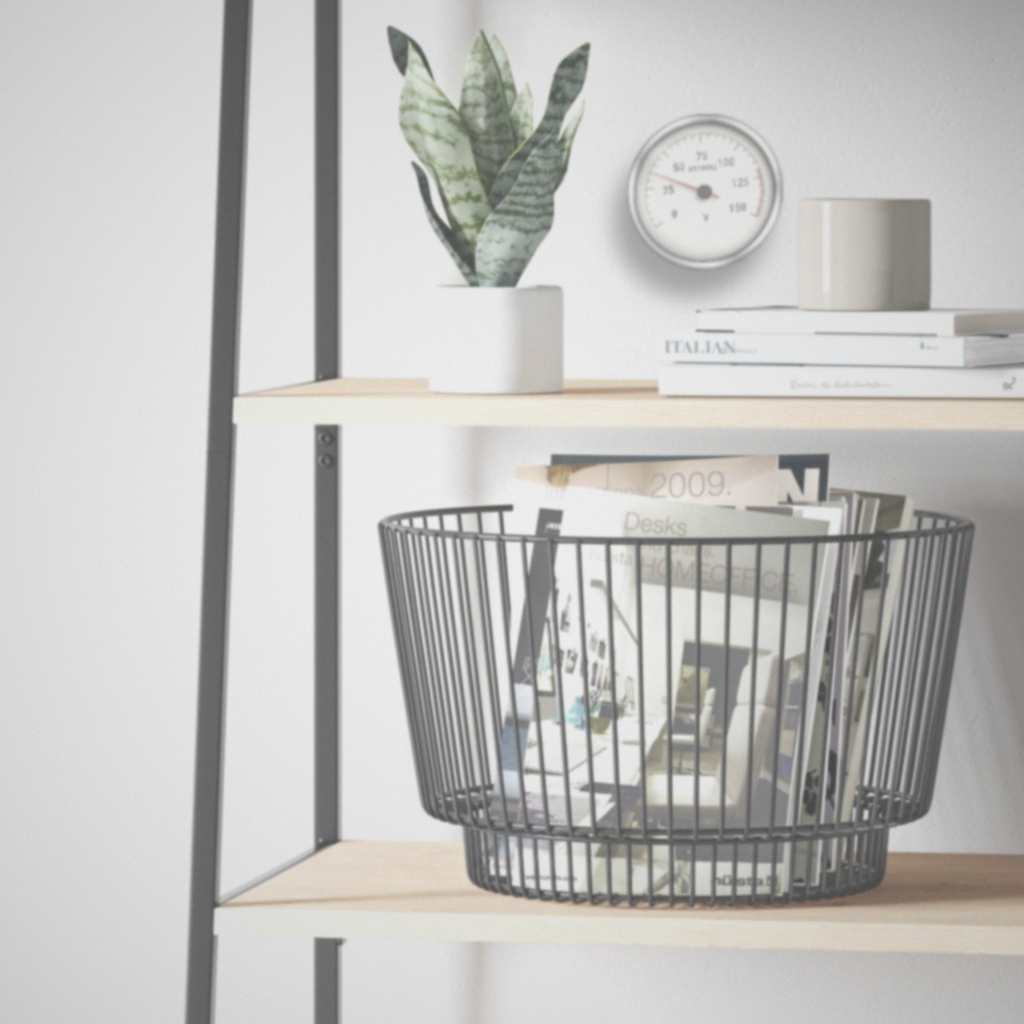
35V
